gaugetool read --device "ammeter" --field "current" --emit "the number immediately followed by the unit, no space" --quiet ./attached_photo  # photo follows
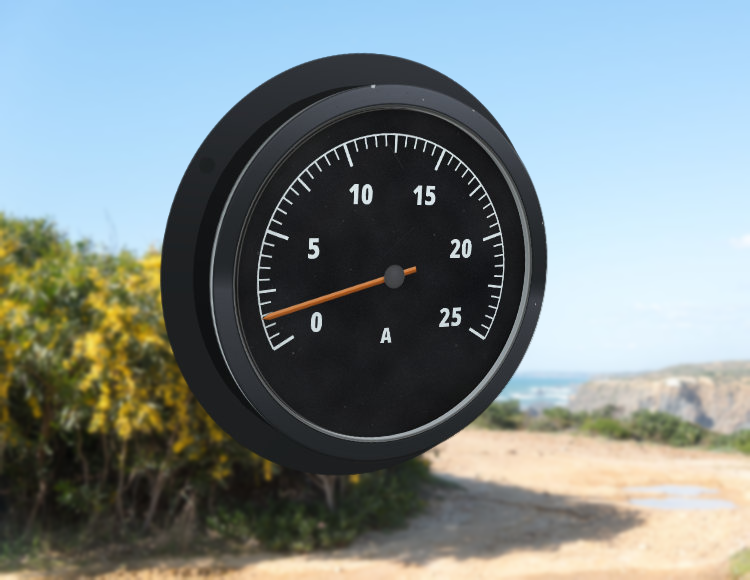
1.5A
